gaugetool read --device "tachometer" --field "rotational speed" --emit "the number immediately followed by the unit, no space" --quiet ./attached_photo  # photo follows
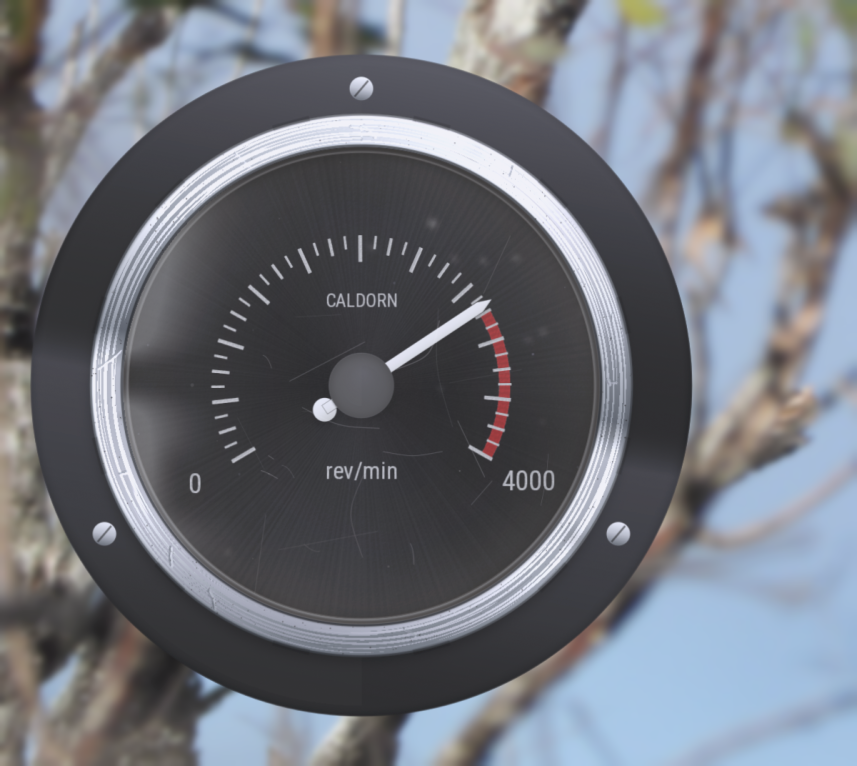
2950rpm
